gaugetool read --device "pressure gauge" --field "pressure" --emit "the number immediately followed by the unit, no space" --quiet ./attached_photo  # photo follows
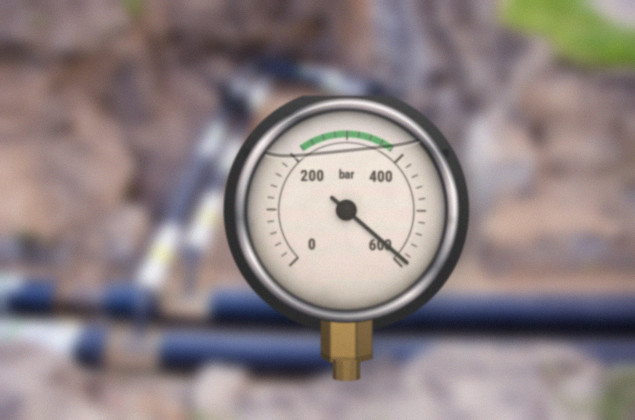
590bar
